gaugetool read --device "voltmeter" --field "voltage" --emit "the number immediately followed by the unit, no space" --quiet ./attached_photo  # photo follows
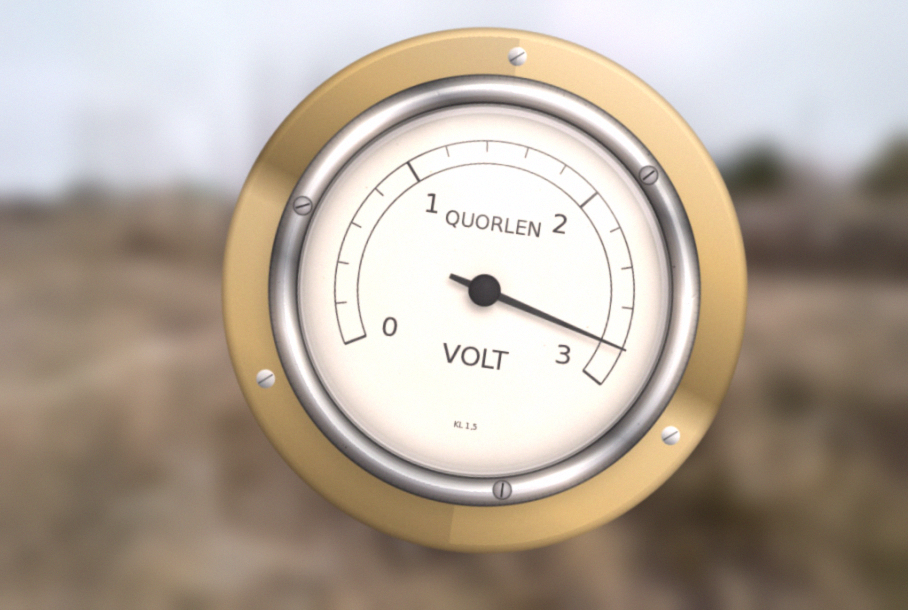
2.8V
